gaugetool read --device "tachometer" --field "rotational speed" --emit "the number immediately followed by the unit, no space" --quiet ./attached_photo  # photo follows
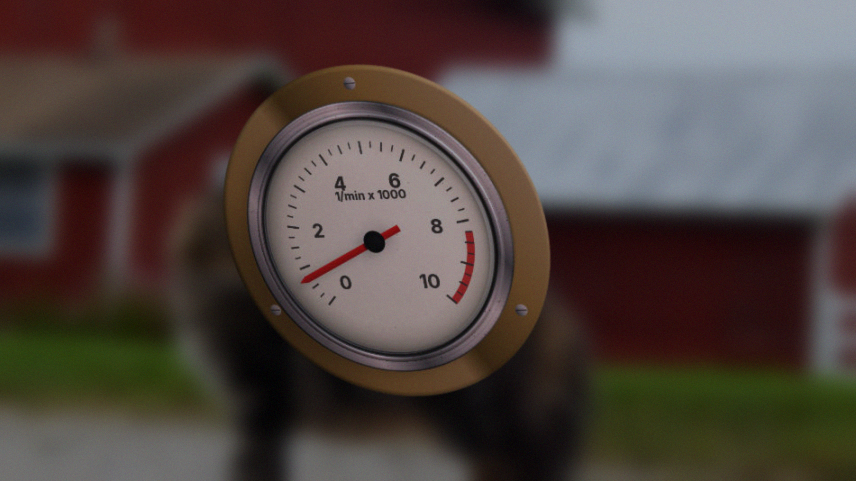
750rpm
